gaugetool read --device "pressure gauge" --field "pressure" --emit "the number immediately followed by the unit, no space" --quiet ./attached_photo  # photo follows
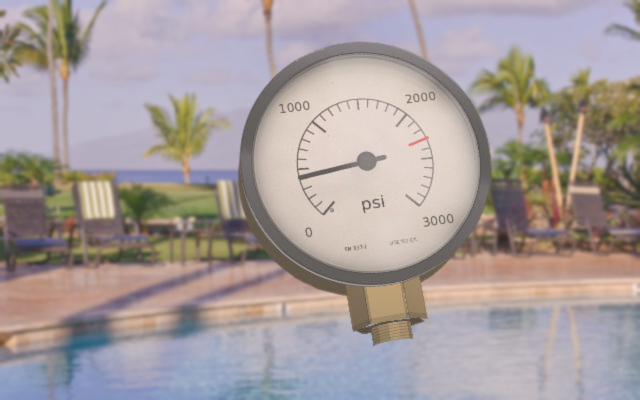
400psi
